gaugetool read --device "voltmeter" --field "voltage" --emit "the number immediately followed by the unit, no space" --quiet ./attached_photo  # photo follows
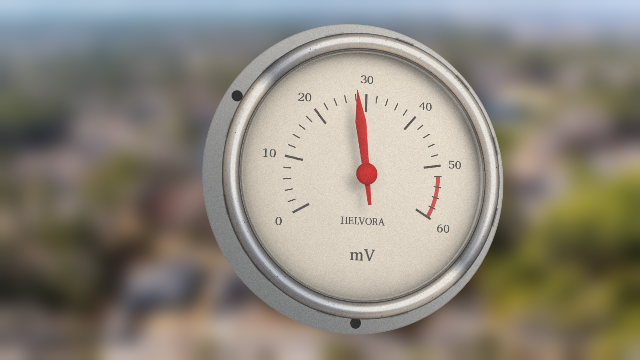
28mV
